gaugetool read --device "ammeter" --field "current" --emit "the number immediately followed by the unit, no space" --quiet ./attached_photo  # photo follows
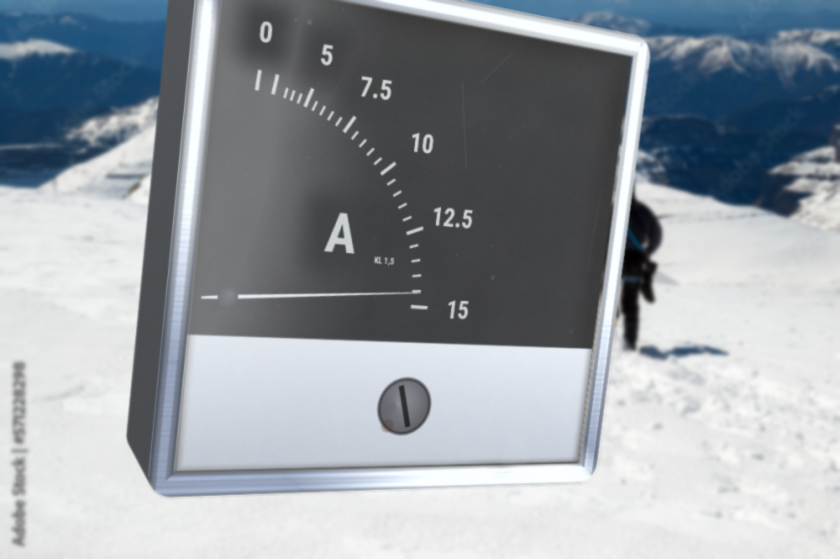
14.5A
